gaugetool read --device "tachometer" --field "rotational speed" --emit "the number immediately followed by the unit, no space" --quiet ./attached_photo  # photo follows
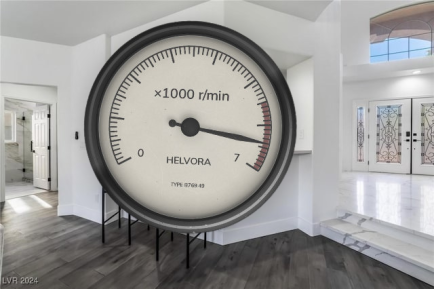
6400rpm
